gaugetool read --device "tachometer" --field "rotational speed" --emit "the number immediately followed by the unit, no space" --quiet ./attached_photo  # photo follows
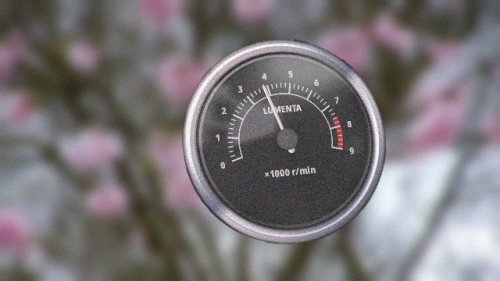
3800rpm
